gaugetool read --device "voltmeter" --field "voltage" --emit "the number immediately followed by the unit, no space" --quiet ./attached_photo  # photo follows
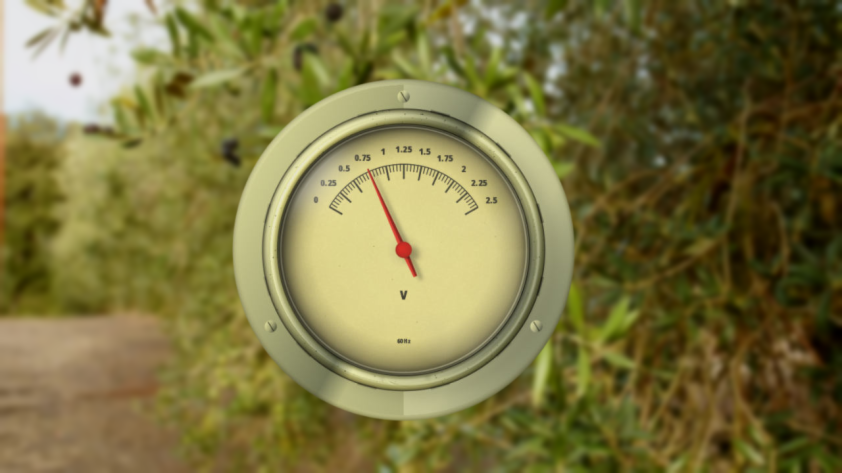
0.75V
